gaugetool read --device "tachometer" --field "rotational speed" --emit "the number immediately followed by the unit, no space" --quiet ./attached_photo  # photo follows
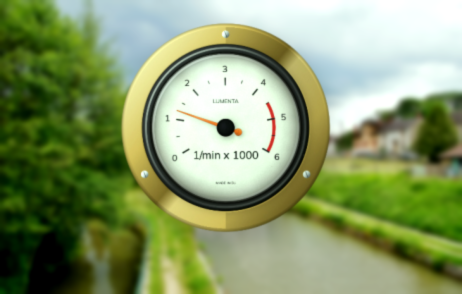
1250rpm
